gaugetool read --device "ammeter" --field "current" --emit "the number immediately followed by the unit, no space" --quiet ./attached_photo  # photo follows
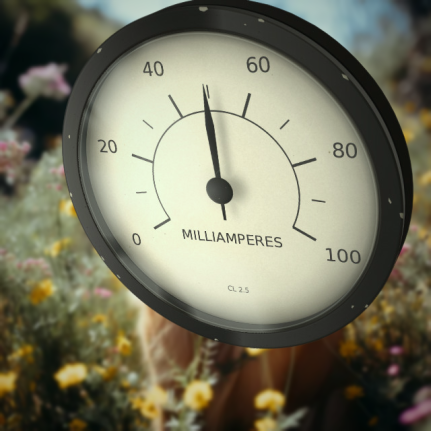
50mA
